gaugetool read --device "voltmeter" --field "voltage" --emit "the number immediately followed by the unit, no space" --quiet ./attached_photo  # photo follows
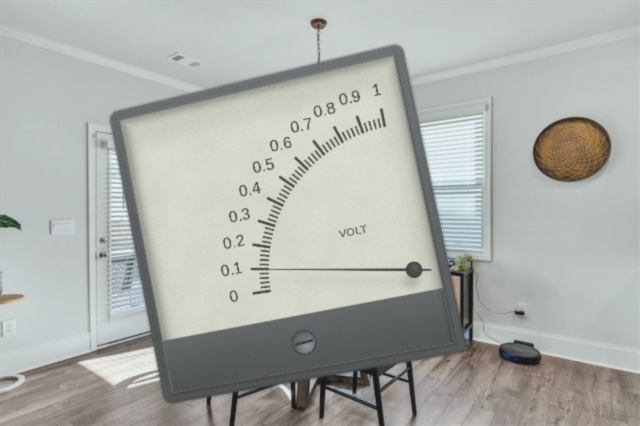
0.1V
